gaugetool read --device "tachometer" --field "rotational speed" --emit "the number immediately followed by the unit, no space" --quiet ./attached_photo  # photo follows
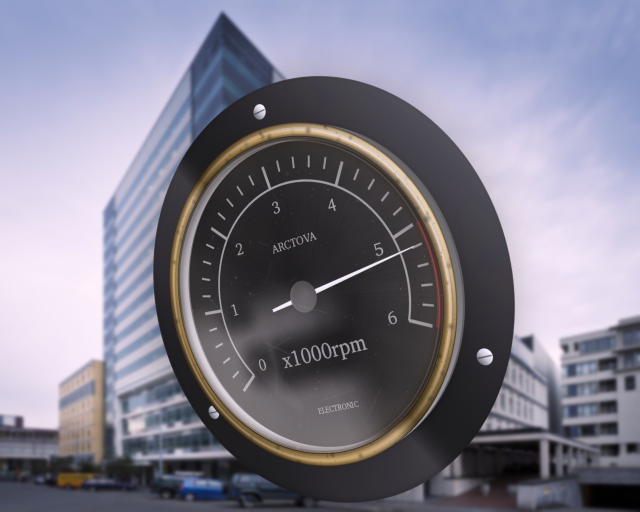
5200rpm
